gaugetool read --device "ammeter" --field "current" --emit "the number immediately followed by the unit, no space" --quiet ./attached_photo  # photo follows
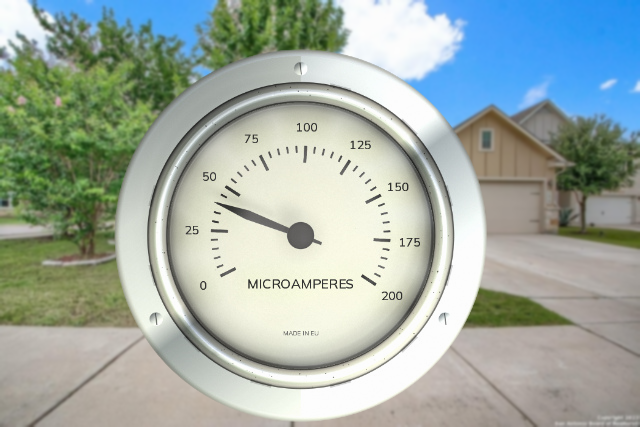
40µA
